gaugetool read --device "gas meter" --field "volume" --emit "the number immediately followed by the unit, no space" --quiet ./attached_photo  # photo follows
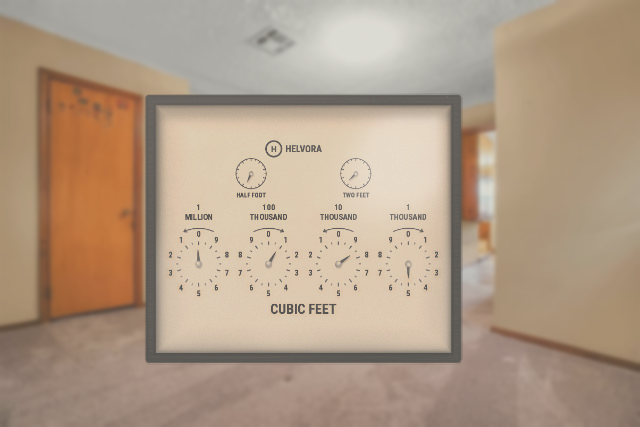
8500ft³
